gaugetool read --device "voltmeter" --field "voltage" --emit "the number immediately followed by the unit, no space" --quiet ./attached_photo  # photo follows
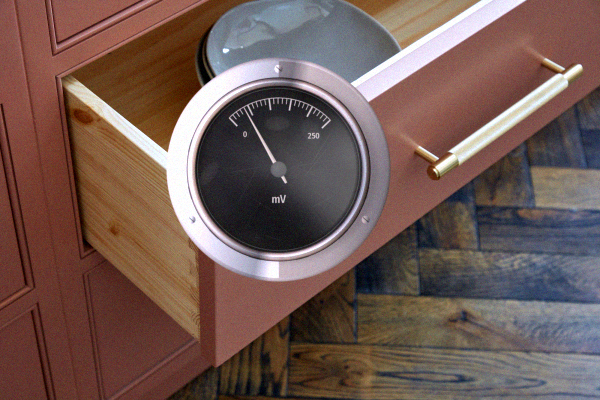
40mV
